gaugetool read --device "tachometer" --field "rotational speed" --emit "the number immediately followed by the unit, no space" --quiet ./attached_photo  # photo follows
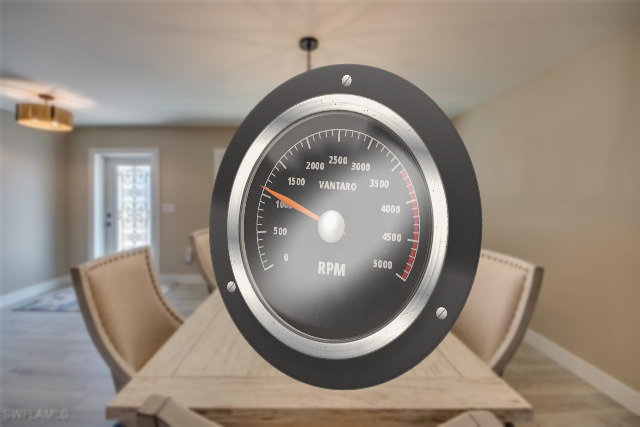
1100rpm
